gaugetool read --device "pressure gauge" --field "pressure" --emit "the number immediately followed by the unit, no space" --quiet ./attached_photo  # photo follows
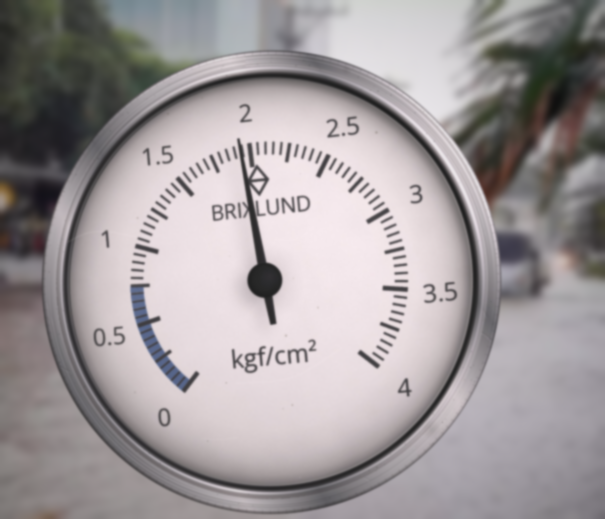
1.95kg/cm²
